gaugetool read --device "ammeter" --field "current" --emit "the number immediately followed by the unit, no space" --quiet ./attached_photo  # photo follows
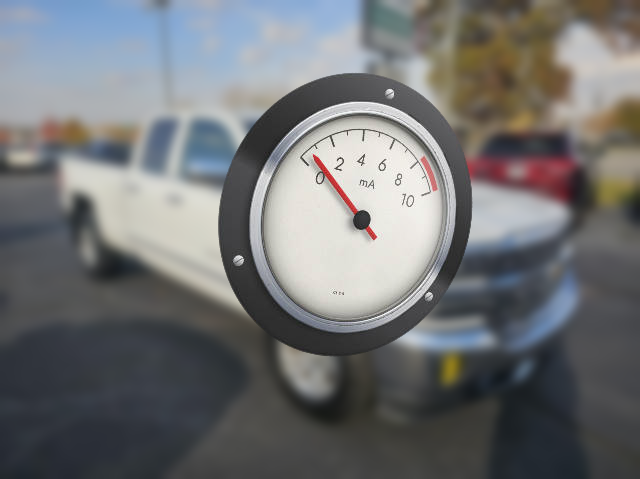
0.5mA
